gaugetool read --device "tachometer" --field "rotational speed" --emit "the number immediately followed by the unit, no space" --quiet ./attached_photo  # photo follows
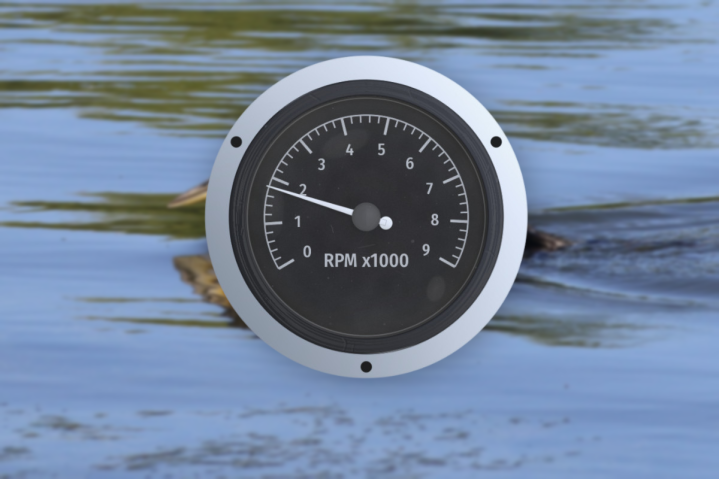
1800rpm
